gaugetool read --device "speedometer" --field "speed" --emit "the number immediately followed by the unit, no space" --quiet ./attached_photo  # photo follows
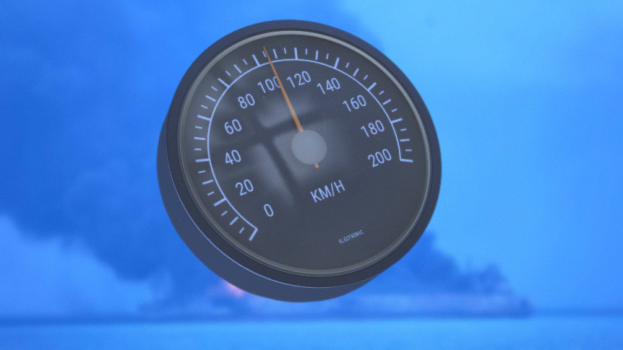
105km/h
